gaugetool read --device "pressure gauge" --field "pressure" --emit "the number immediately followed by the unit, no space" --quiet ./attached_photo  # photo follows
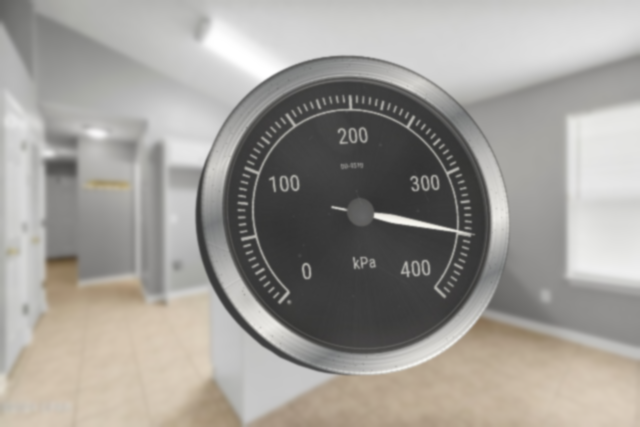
350kPa
